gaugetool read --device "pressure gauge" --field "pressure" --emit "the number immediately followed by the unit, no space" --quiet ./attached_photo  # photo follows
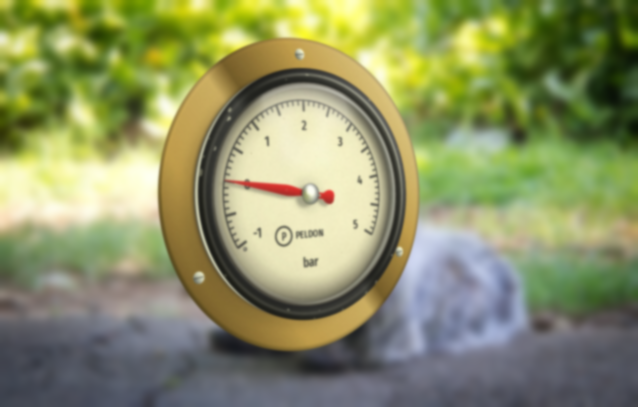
0bar
